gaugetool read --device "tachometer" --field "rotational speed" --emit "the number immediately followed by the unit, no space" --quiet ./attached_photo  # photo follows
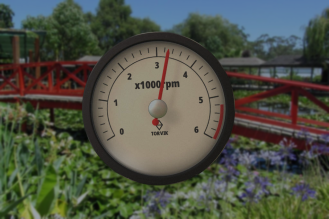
3300rpm
